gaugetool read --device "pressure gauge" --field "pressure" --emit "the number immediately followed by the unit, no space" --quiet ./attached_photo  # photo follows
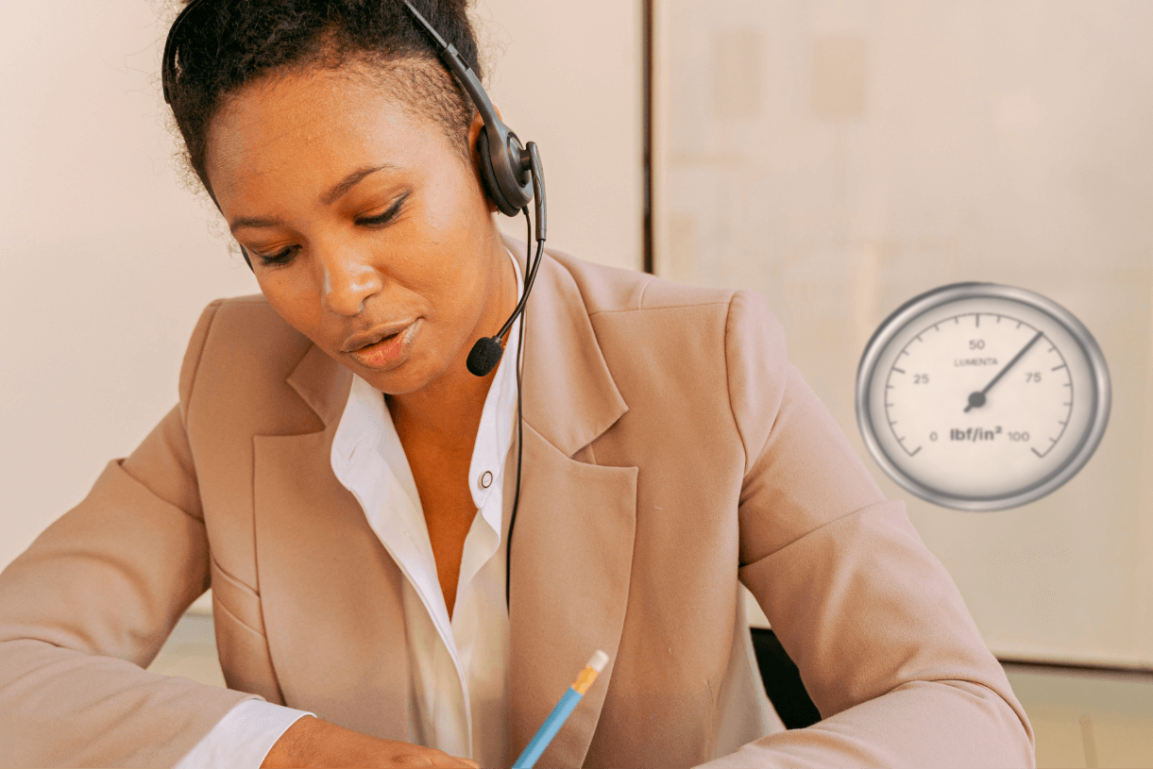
65psi
